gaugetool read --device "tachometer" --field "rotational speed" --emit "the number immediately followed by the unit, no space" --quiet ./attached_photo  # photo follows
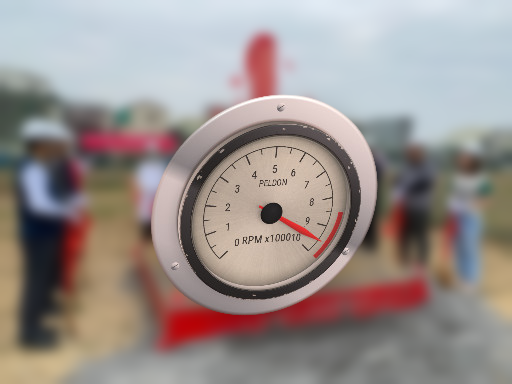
9500rpm
